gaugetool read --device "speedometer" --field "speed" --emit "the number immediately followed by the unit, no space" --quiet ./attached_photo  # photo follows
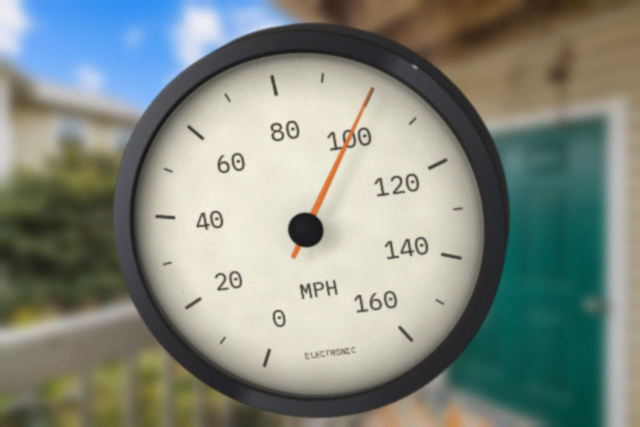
100mph
